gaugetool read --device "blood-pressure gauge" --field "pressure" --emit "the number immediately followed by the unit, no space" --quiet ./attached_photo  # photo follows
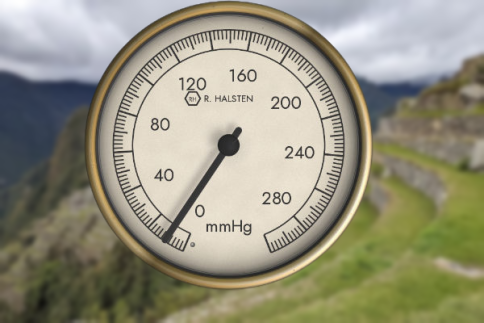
10mmHg
